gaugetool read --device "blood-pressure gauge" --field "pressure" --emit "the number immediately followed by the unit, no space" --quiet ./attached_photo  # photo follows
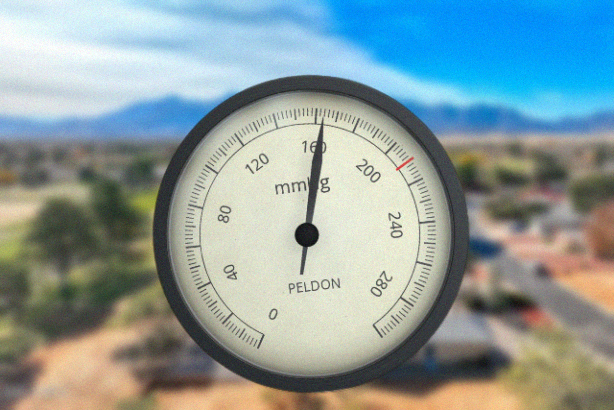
164mmHg
